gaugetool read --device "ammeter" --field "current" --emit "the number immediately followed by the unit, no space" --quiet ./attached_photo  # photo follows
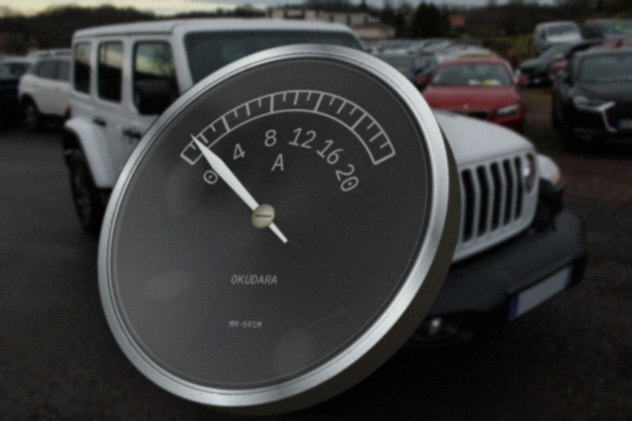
1.5A
